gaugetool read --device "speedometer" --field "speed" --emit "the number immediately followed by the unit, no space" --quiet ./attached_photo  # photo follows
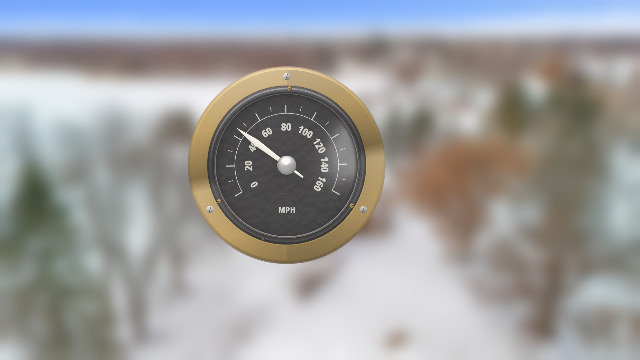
45mph
